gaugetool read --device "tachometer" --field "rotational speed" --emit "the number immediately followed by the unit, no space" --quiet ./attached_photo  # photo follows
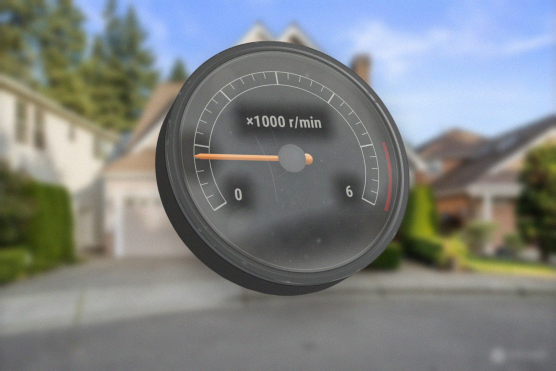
800rpm
